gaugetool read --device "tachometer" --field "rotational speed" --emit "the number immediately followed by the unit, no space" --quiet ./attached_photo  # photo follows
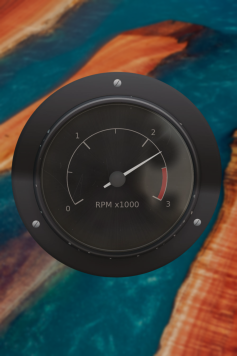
2250rpm
